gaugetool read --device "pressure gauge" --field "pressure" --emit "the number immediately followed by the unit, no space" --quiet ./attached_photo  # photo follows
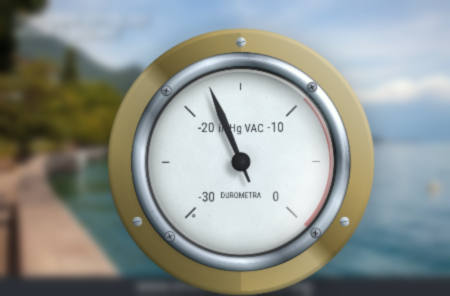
-17.5inHg
